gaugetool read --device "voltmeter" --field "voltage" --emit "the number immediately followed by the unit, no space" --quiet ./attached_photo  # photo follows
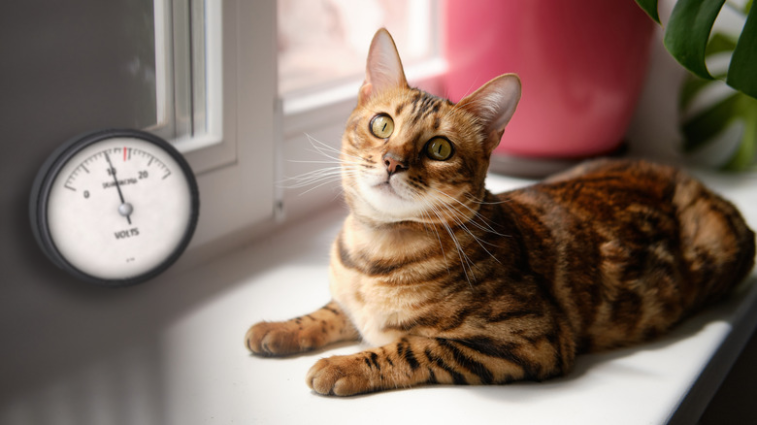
10V
